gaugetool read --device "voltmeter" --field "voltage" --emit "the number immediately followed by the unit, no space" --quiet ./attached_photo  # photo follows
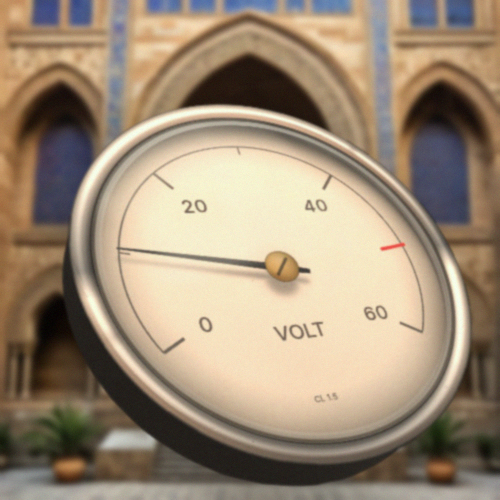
10V
